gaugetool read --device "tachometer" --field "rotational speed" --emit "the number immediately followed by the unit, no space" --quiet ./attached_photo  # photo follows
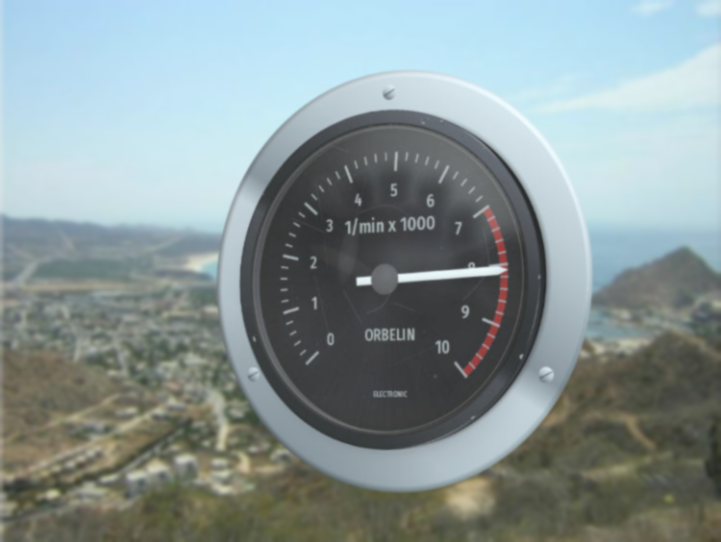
8100rpm
